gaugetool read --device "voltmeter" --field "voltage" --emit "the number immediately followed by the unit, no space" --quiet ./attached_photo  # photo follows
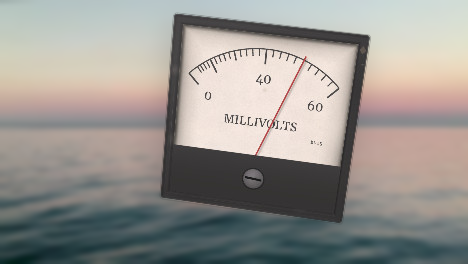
50mV
